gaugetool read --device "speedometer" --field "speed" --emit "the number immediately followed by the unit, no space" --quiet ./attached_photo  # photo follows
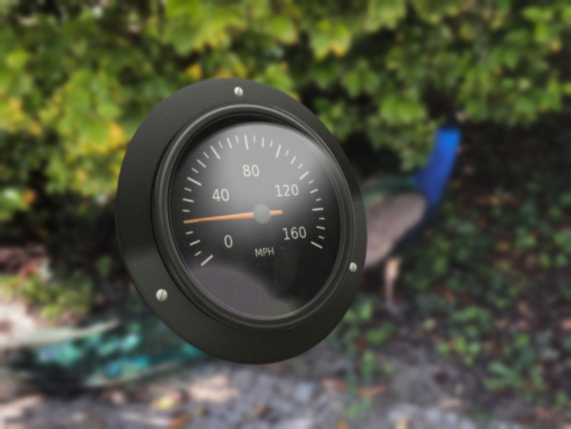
20mph
